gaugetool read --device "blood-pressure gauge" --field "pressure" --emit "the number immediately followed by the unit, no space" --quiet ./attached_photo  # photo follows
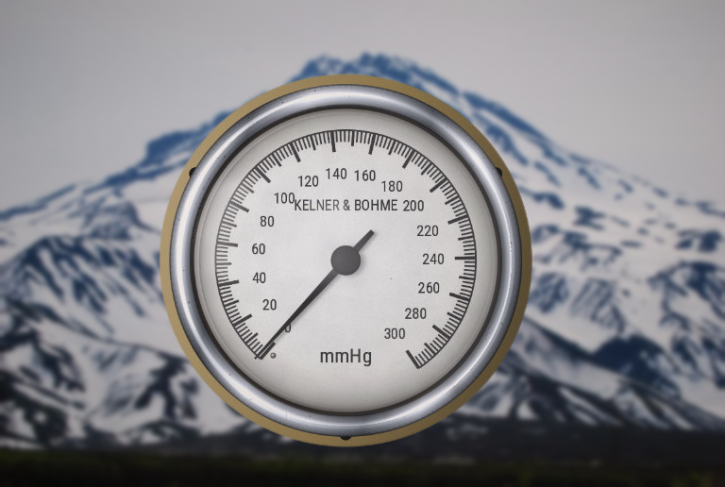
2mmHg
